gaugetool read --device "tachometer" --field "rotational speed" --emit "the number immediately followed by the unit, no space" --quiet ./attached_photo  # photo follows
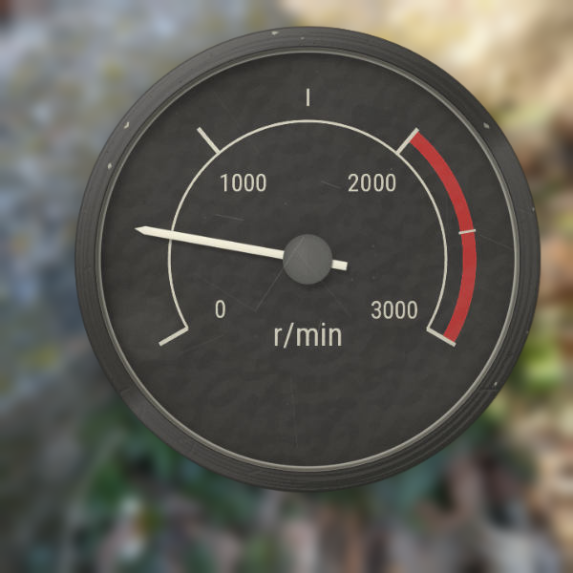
500rpm
